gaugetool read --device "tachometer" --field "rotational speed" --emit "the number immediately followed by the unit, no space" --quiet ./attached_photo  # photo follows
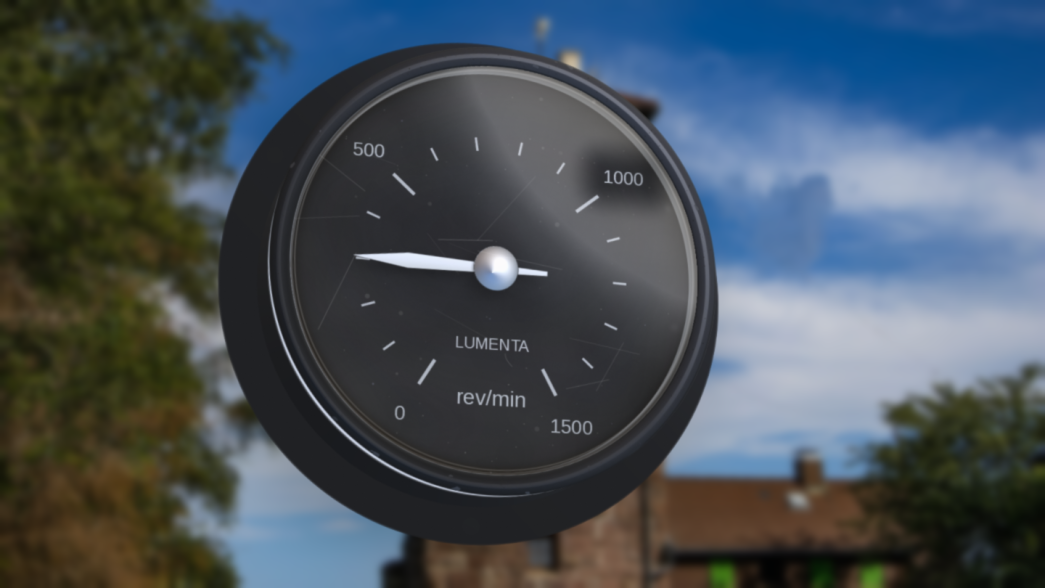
300rpm
